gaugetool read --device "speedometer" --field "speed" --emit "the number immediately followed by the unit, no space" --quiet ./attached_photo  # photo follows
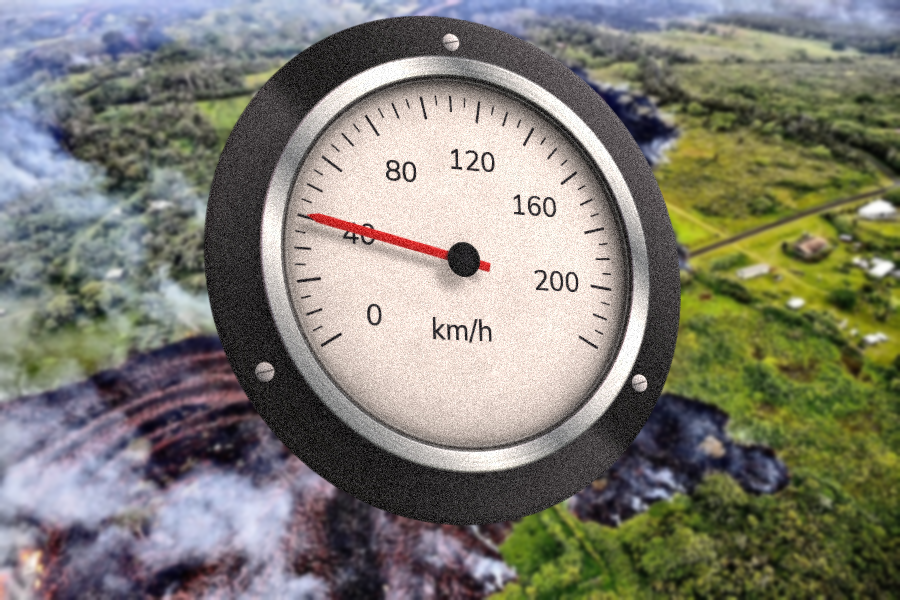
40km/h
